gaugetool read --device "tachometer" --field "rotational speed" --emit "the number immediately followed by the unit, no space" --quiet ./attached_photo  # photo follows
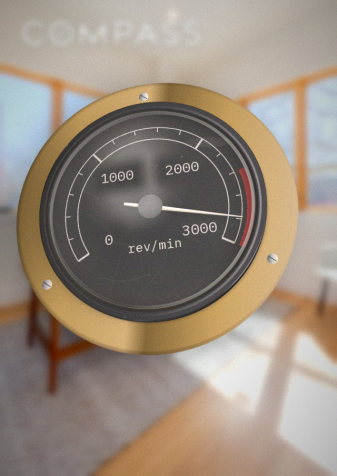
2800rpm
